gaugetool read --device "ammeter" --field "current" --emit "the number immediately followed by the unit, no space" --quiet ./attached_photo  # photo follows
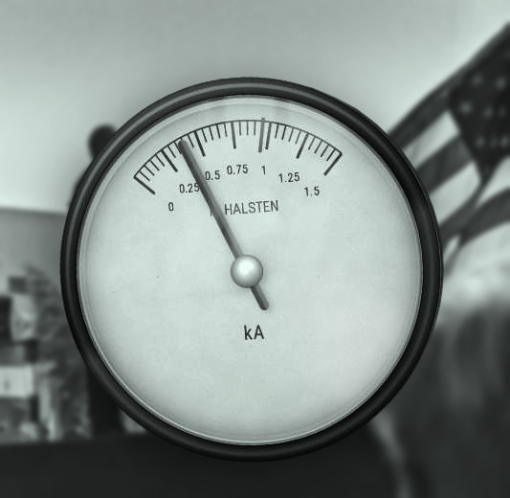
0.4kA
